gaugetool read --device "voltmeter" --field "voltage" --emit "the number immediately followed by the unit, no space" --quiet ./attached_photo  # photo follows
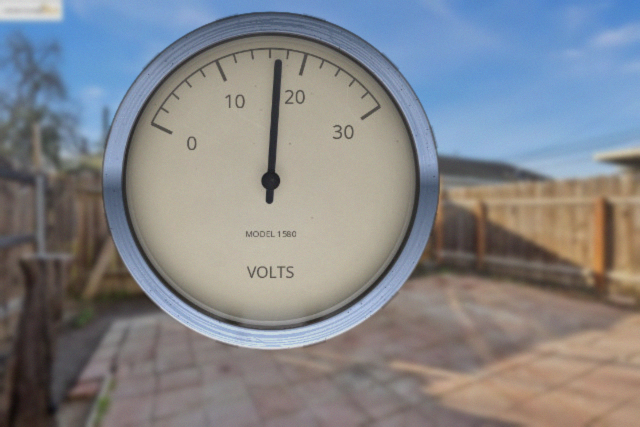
17V
